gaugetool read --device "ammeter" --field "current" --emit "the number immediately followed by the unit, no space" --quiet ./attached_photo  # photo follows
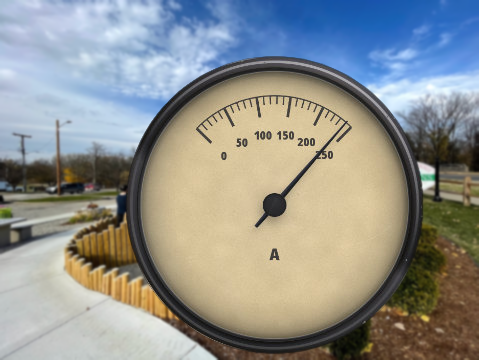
240A
